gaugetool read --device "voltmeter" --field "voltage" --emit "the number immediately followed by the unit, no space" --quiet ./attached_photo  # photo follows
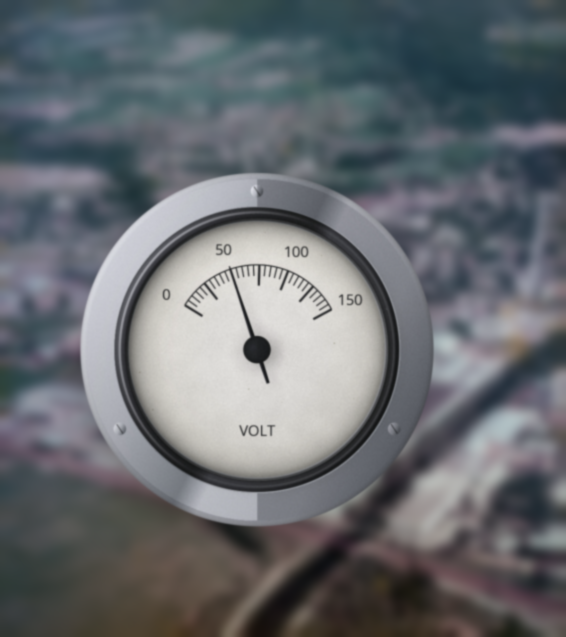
50V
